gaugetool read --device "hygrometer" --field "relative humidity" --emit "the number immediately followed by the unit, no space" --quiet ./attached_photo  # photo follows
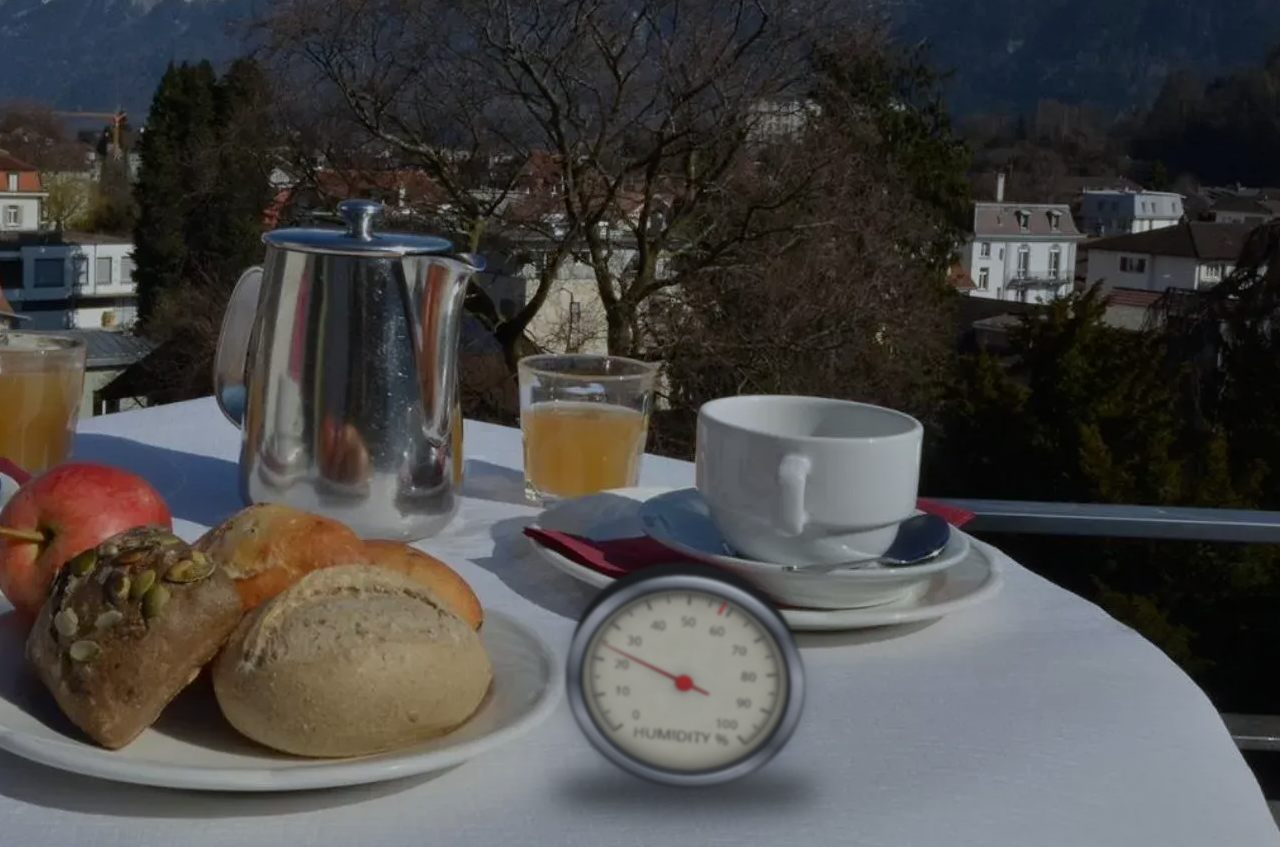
25%
